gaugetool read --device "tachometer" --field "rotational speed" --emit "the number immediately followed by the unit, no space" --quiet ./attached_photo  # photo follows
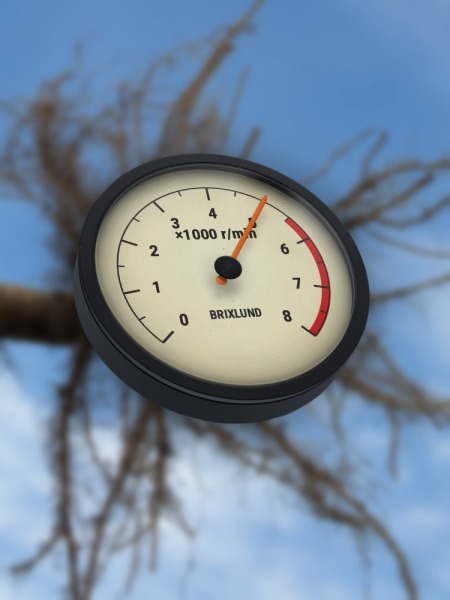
5000rpm
